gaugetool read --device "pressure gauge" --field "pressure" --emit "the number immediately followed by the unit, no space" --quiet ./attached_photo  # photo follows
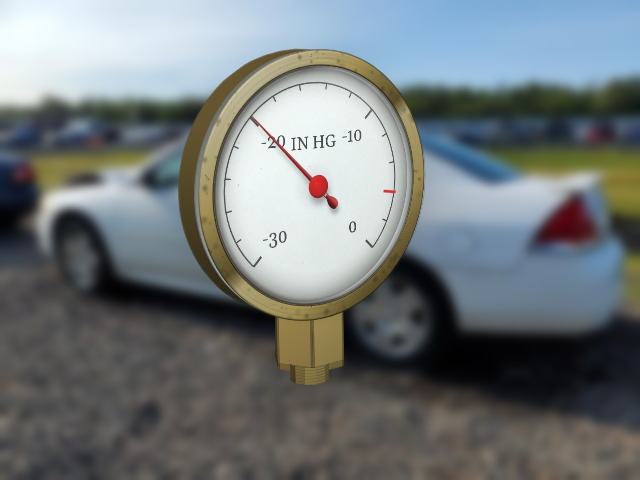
-20inHg
